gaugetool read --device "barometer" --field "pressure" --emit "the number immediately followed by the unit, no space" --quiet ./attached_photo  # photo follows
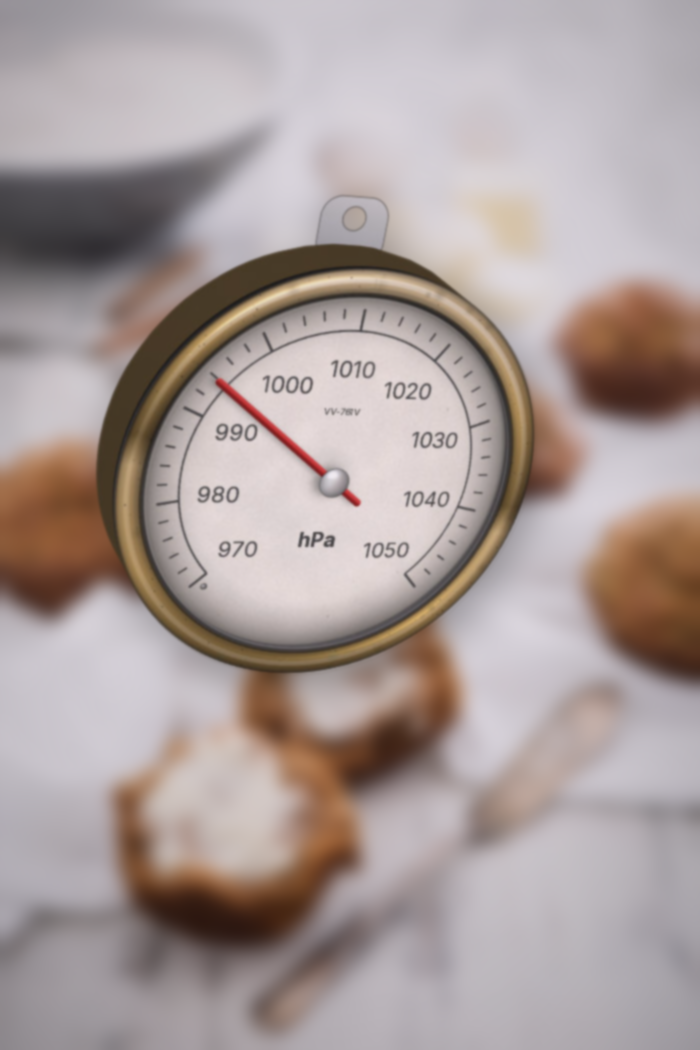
994hPa
